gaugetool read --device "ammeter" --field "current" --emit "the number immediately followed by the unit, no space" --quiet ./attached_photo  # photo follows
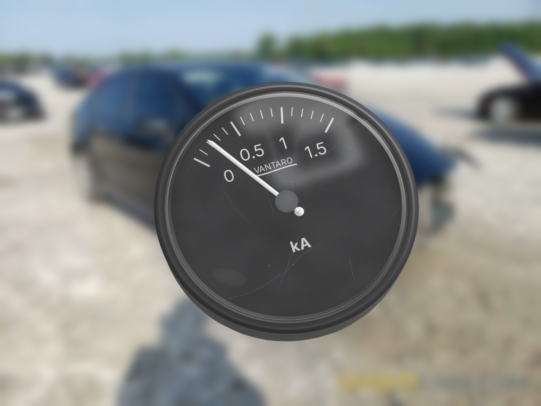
0.2kA
